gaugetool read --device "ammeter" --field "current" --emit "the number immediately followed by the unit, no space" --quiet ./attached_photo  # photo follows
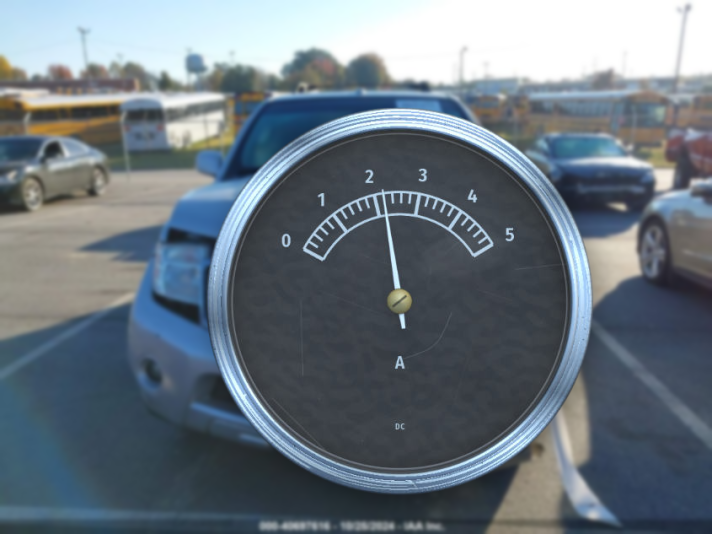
2.2A
